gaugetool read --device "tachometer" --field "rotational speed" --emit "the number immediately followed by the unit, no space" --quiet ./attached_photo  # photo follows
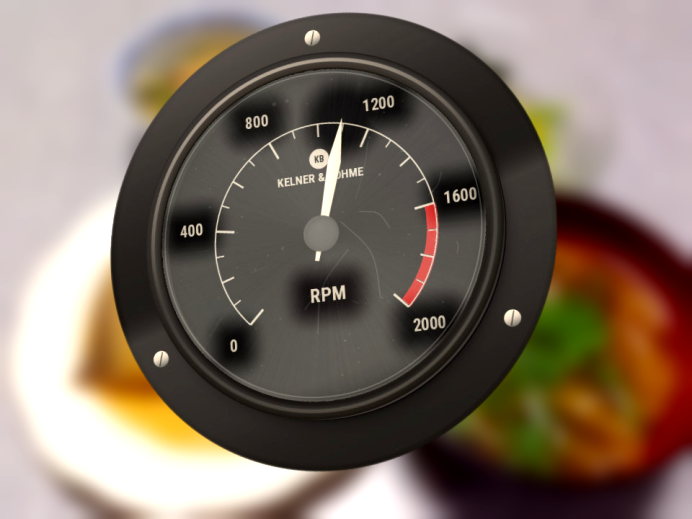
1100rpm
